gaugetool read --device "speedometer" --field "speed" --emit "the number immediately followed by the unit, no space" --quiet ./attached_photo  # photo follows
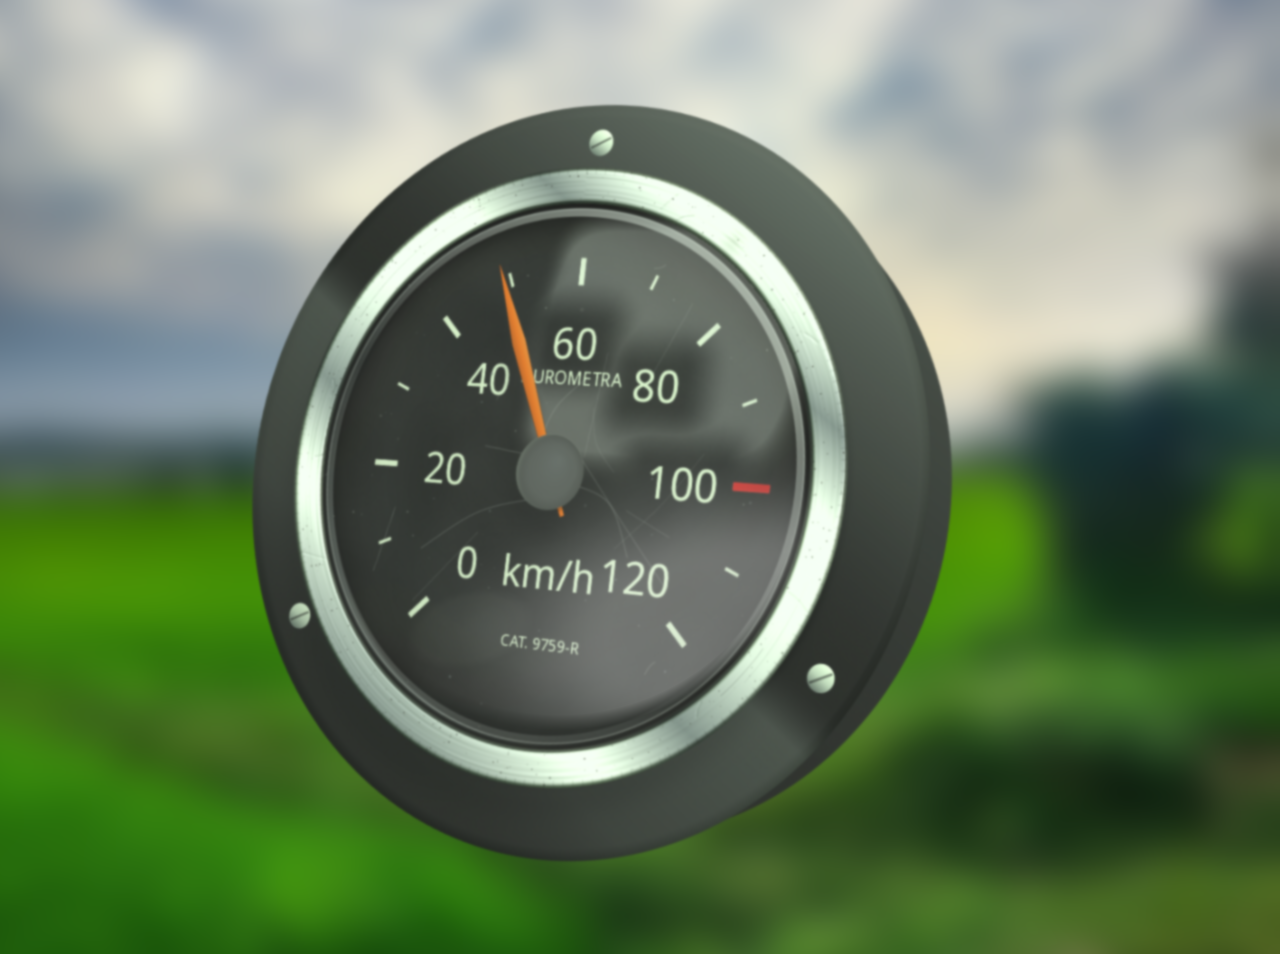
50km/h
